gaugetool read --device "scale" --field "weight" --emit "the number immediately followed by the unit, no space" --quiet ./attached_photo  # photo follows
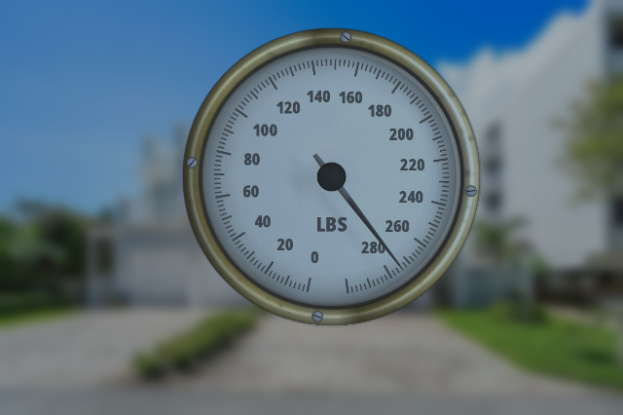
274lb
